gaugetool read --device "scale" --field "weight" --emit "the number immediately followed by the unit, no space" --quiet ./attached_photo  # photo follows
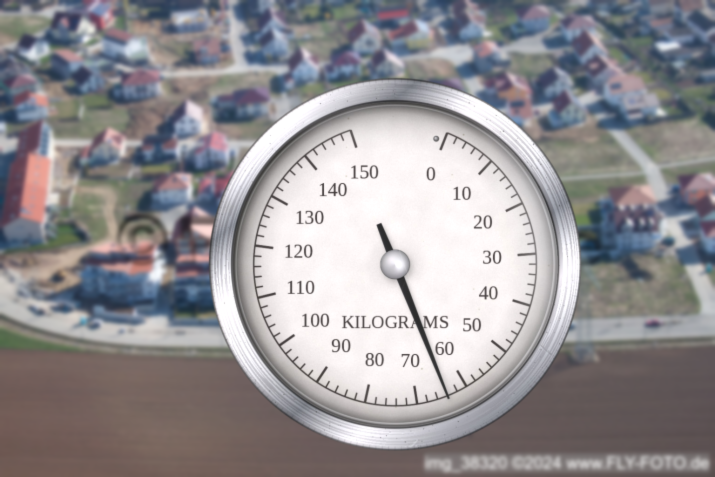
64kg
